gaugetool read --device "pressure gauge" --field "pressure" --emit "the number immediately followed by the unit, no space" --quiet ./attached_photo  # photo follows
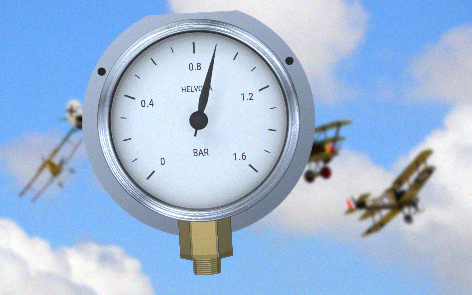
0.9bar
